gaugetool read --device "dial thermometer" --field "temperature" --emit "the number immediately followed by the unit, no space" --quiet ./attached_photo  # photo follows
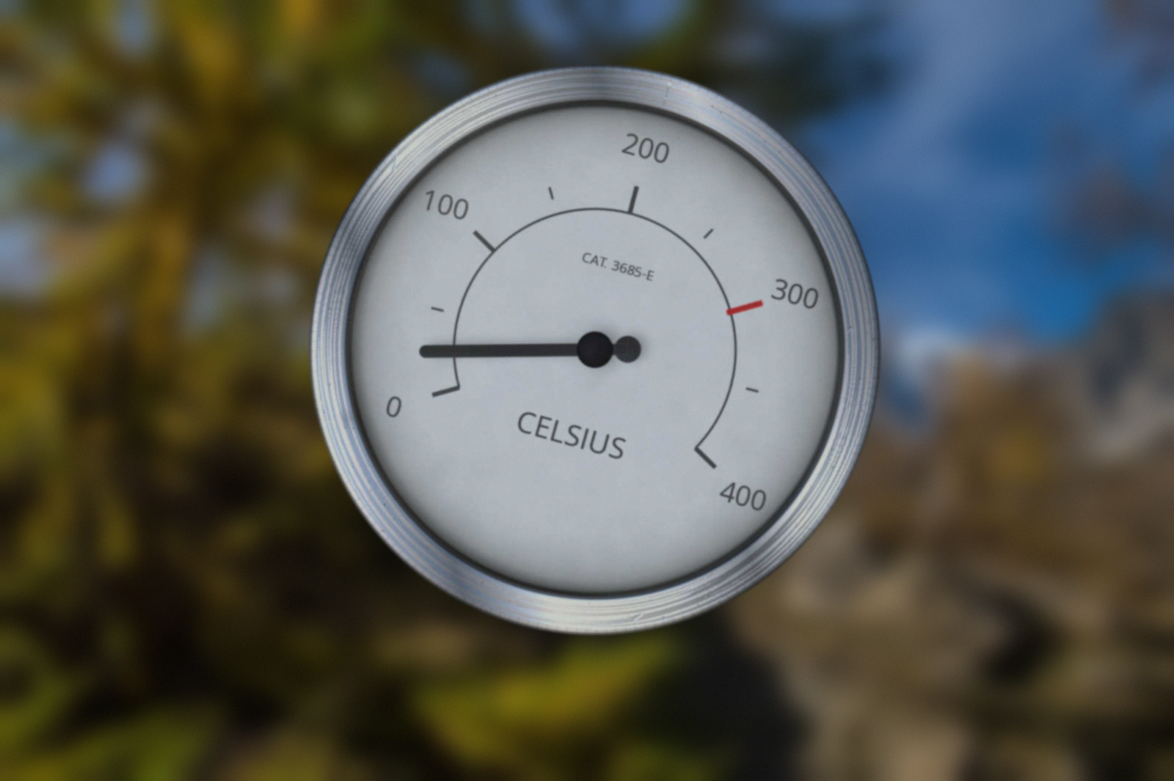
25°C
